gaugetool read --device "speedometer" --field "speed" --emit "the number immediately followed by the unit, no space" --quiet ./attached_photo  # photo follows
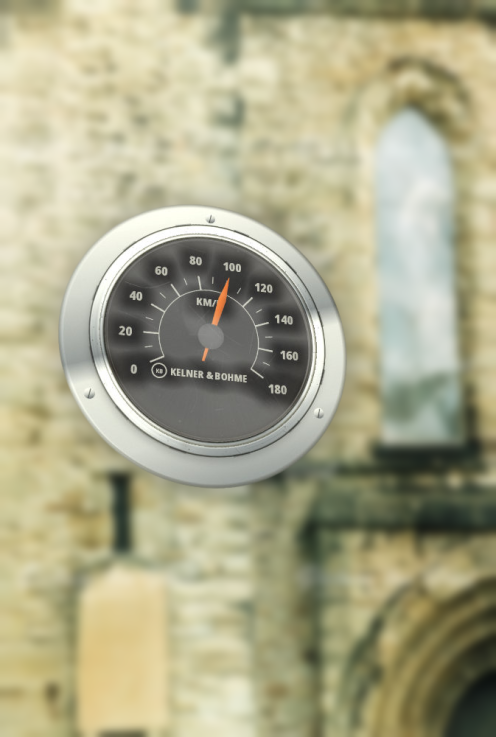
100km/h
